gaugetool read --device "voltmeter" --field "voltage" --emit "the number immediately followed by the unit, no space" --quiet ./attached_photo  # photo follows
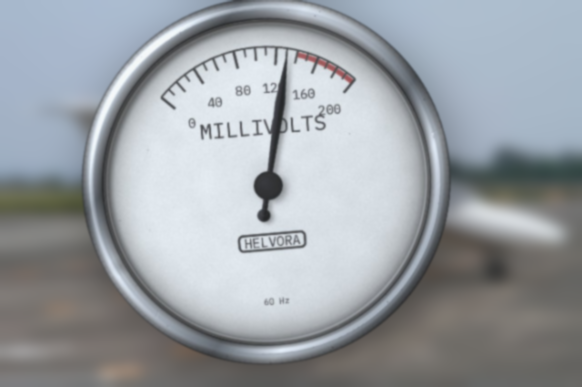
130mV
